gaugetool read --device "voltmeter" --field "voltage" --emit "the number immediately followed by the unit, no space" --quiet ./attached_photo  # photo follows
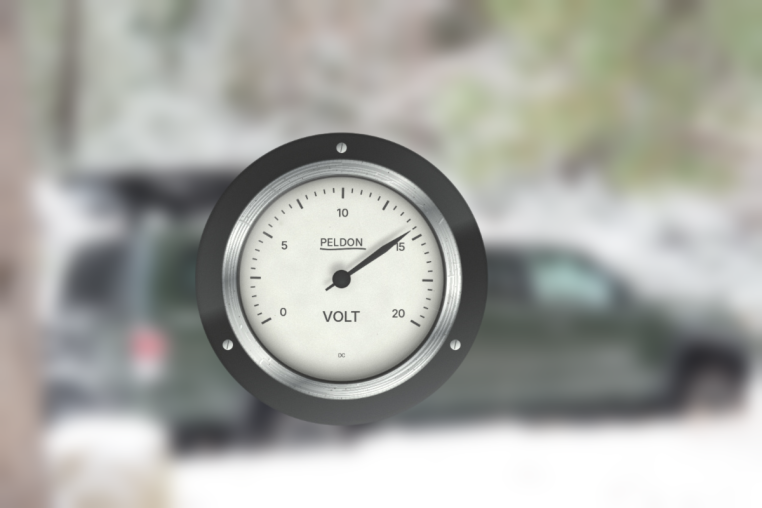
14.5V
